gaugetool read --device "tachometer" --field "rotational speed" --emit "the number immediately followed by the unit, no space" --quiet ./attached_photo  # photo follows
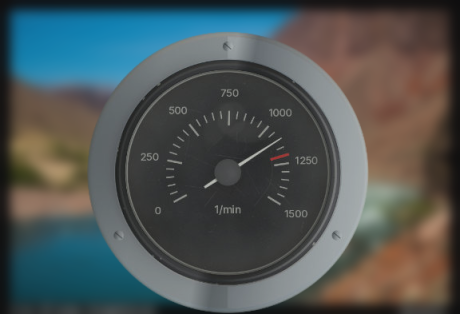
1100rpm
